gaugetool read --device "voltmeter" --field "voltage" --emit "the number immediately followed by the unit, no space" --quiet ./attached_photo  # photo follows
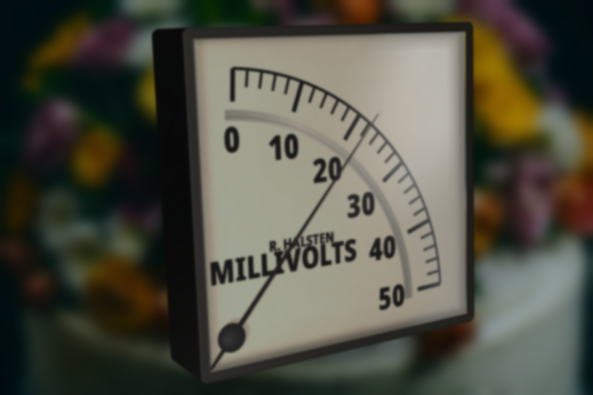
22mV
